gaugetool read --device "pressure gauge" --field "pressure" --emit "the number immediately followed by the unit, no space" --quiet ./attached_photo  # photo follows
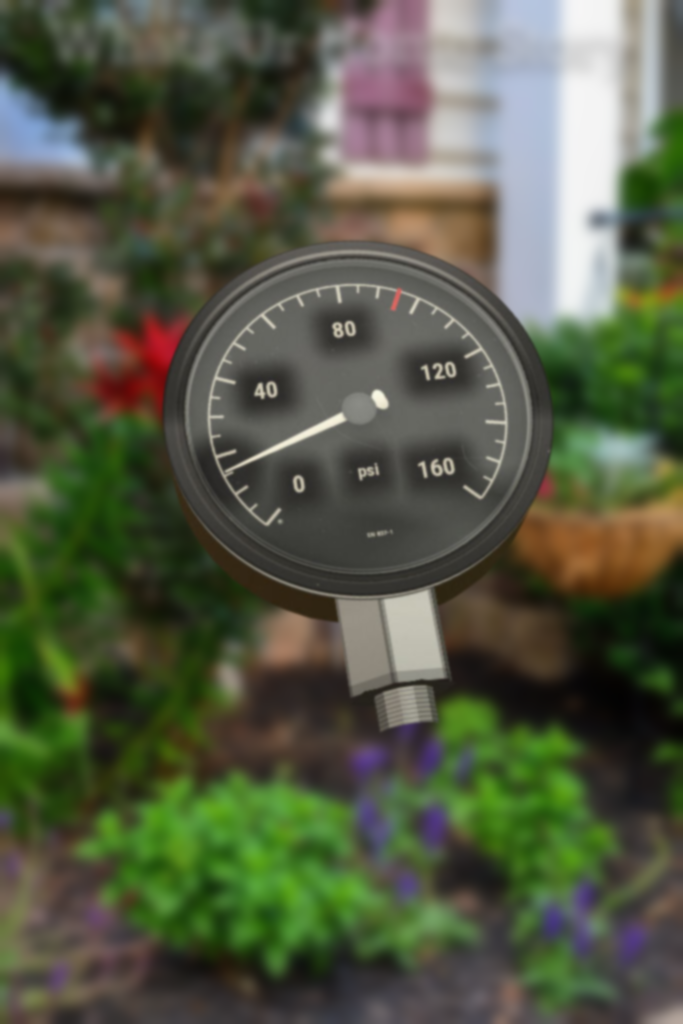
15psi
